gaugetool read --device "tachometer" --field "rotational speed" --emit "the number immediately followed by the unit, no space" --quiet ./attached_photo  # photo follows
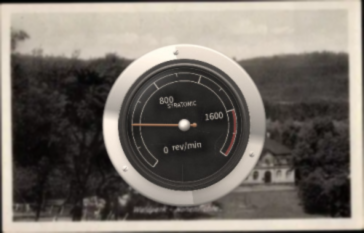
400rpm
